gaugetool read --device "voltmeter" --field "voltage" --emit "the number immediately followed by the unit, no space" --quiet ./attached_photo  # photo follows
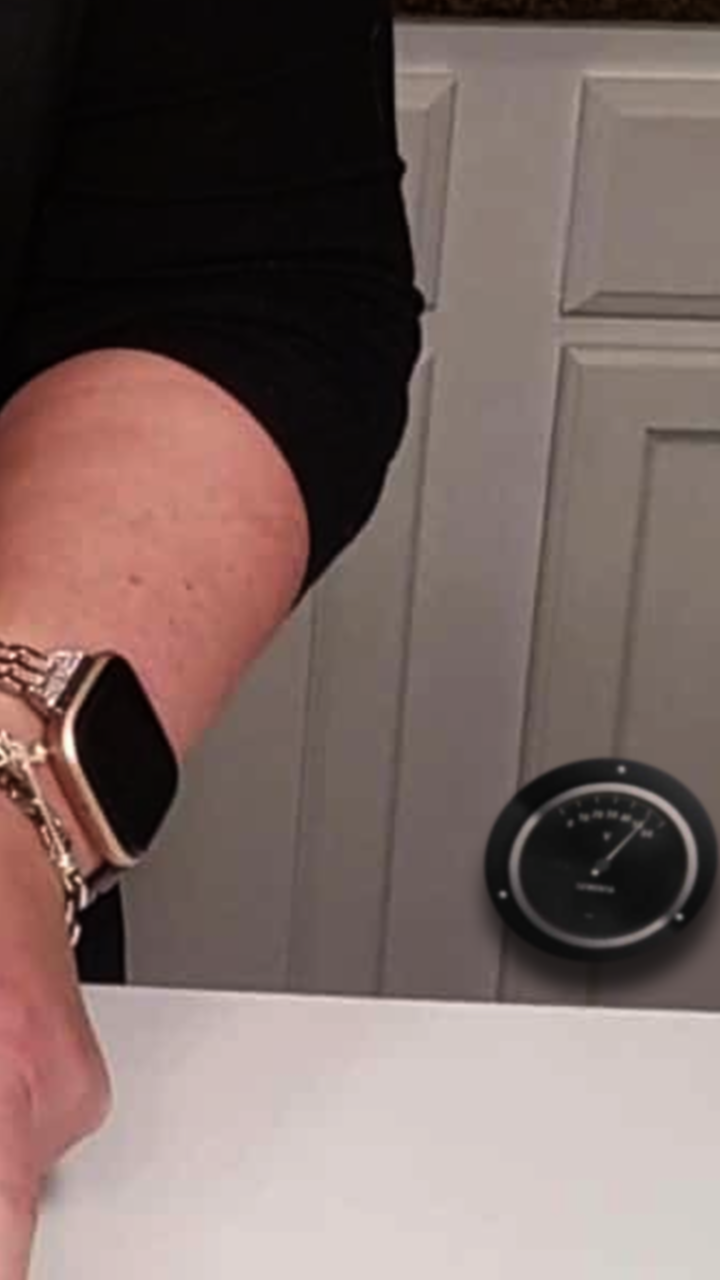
50V
